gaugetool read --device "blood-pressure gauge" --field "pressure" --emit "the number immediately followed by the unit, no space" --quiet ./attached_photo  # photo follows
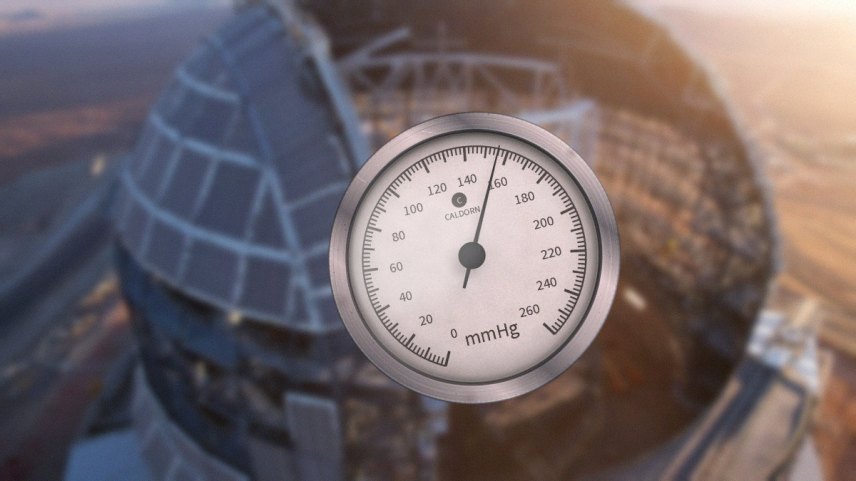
156mmHg
